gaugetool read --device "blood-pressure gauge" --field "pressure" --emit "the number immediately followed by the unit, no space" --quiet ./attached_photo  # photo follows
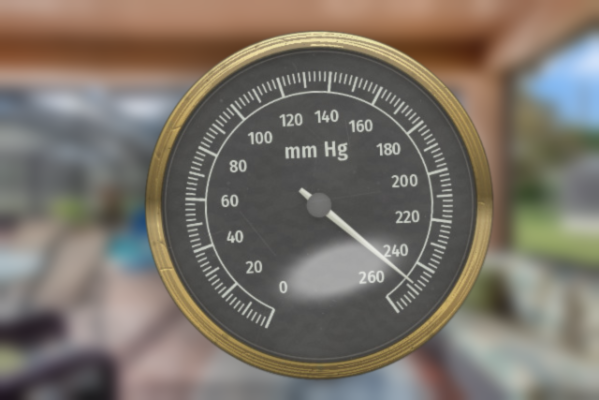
248mmHg
